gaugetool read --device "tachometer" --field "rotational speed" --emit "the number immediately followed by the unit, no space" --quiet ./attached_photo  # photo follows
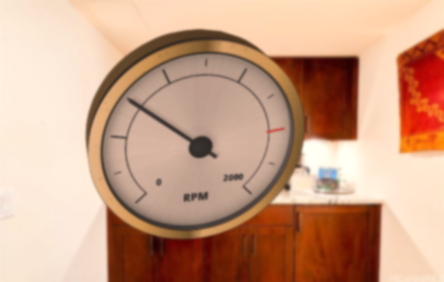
600rpm
